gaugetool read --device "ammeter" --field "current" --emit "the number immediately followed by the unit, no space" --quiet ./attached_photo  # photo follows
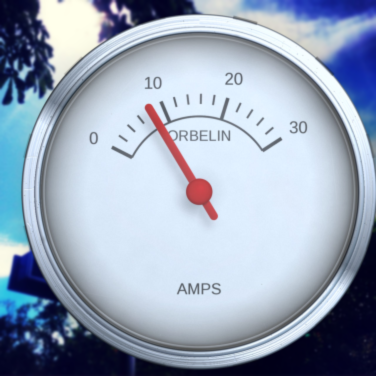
8A
